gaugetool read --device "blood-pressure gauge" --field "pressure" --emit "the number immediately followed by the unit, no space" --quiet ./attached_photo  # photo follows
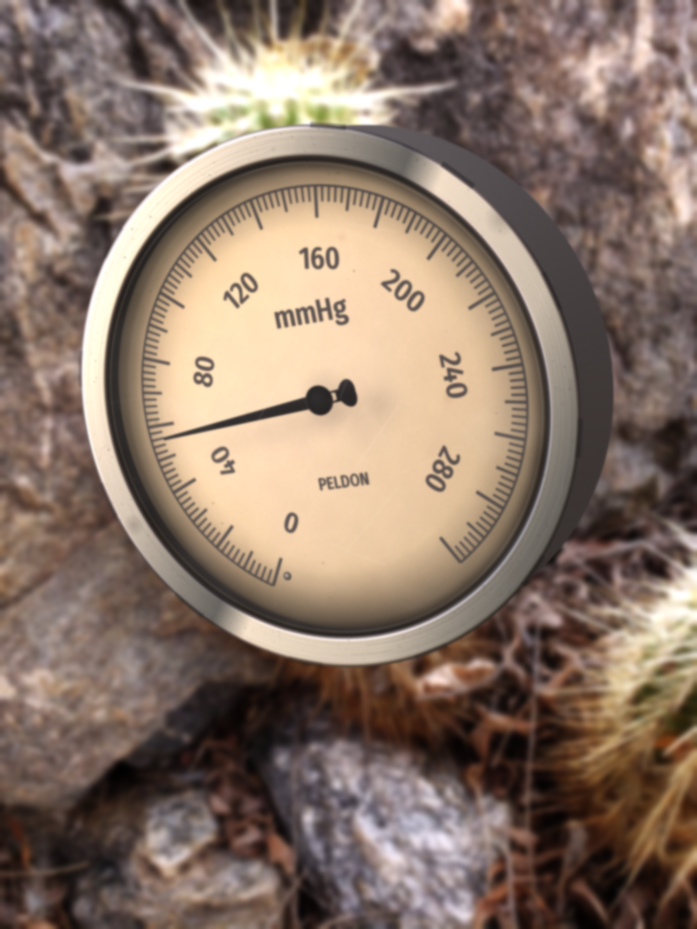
56mmHg
